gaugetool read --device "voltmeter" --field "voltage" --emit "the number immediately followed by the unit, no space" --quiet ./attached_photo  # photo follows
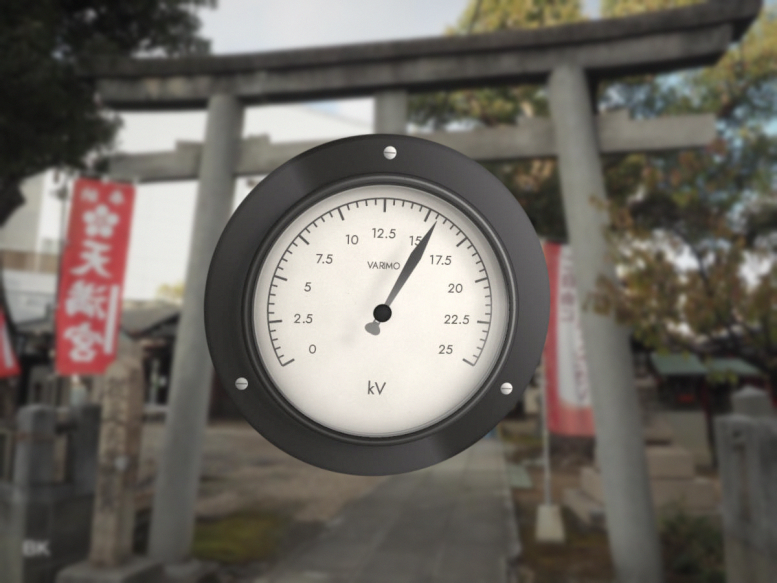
15.5kV
